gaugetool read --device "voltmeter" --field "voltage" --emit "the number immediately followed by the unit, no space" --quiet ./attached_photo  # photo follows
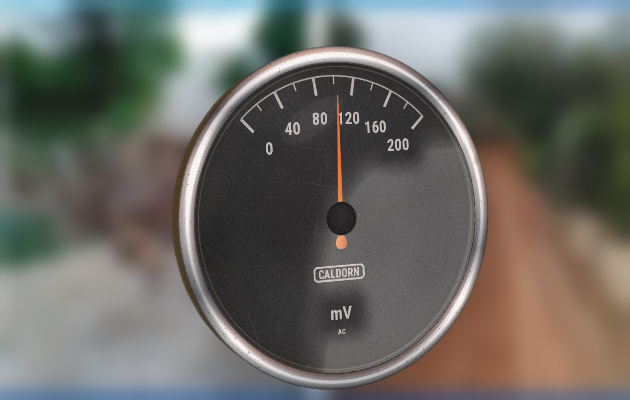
100mV
